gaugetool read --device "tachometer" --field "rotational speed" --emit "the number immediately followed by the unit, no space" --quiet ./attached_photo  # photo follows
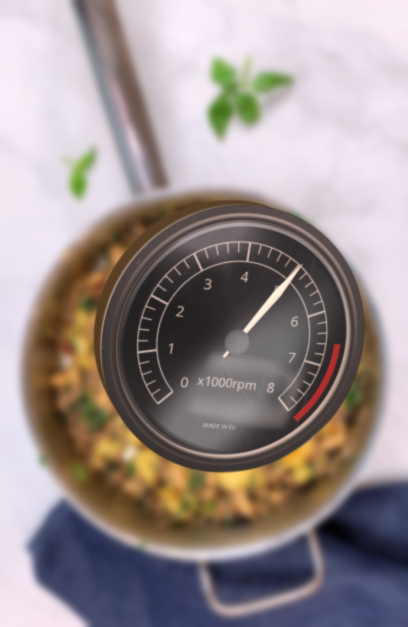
5000rpm
